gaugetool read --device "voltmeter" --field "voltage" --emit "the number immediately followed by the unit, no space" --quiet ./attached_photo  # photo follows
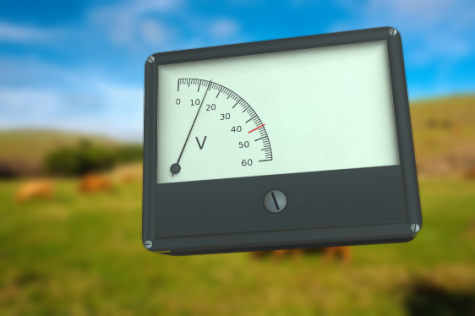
15V
